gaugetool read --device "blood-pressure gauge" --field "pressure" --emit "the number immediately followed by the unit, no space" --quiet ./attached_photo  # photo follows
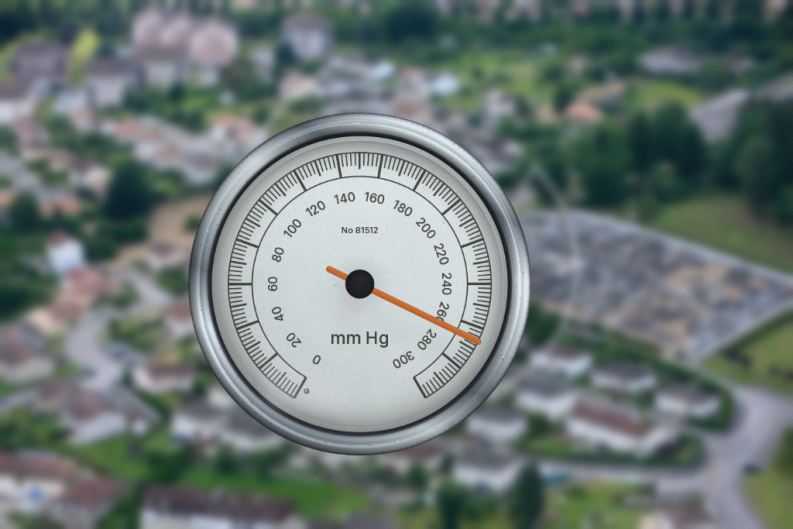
266mmHg
